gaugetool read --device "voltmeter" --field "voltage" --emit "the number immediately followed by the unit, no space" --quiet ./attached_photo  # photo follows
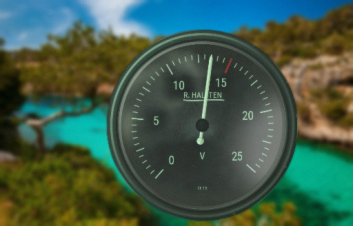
13.5V
